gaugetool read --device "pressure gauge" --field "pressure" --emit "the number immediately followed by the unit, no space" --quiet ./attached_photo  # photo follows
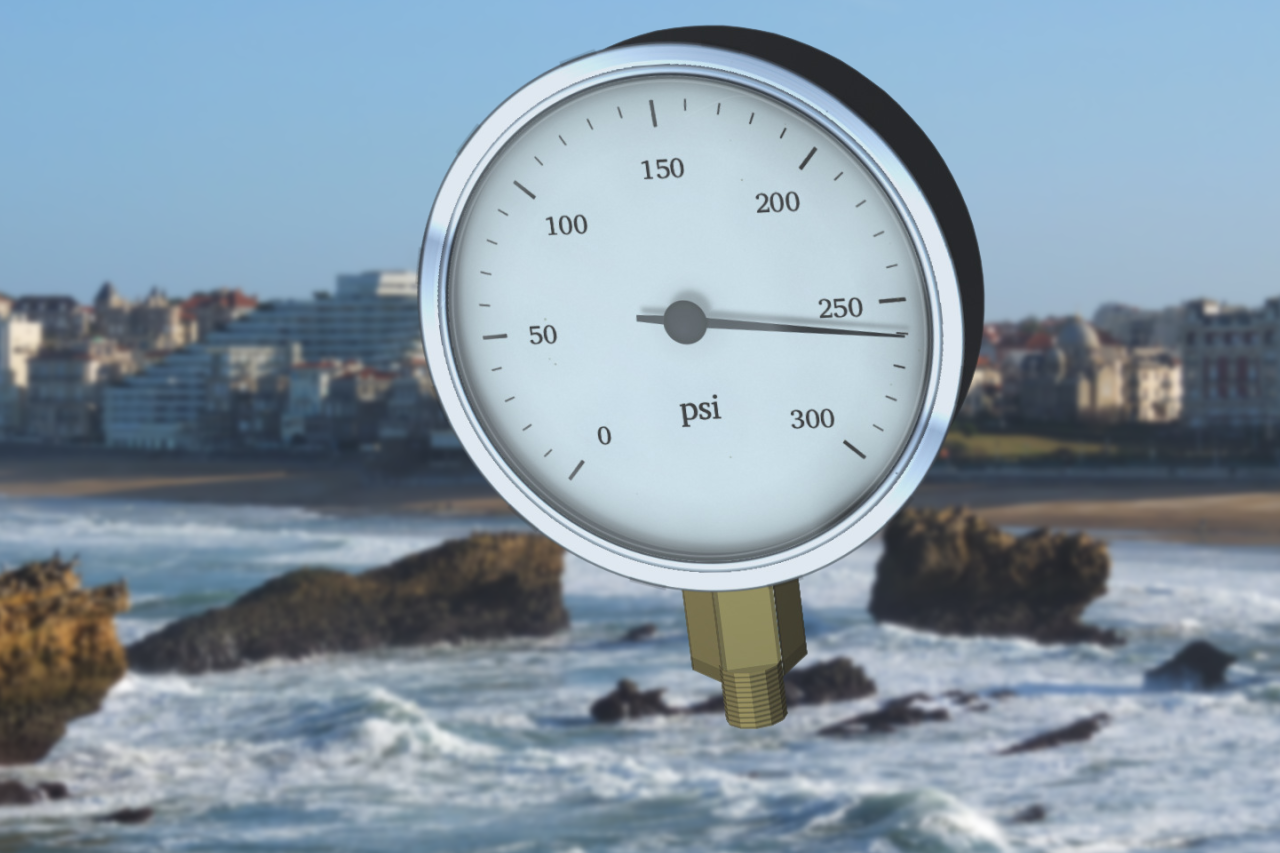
260psi
